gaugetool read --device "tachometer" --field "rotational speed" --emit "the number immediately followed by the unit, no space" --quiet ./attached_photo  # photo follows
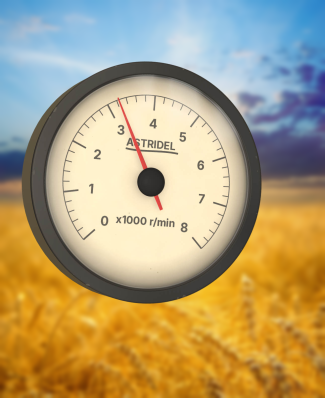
3200rpm
